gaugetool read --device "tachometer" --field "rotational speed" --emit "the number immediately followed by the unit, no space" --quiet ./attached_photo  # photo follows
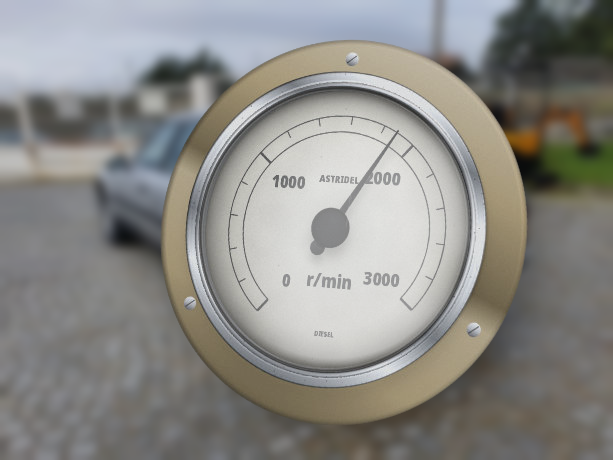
1900rpm
